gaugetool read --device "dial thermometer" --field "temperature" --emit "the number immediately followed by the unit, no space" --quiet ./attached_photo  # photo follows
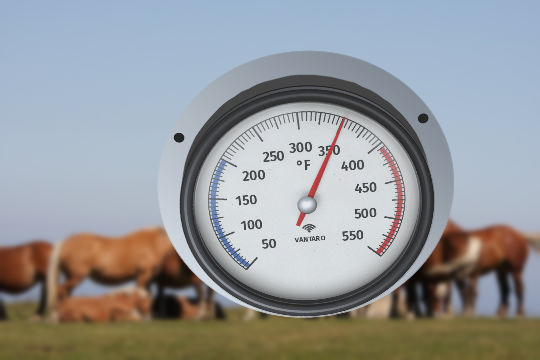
350°F
